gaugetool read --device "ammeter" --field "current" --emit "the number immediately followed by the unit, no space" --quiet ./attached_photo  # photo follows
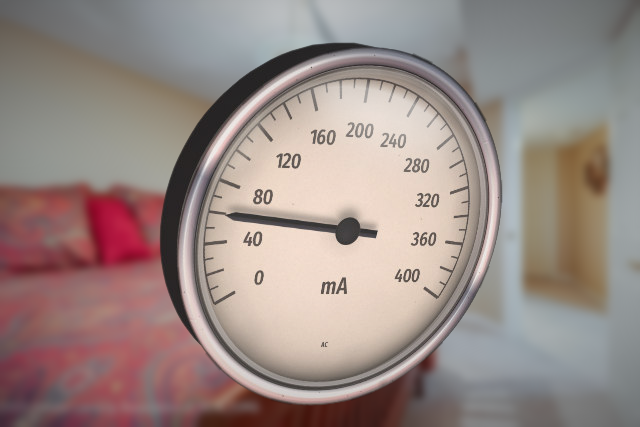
60mA
